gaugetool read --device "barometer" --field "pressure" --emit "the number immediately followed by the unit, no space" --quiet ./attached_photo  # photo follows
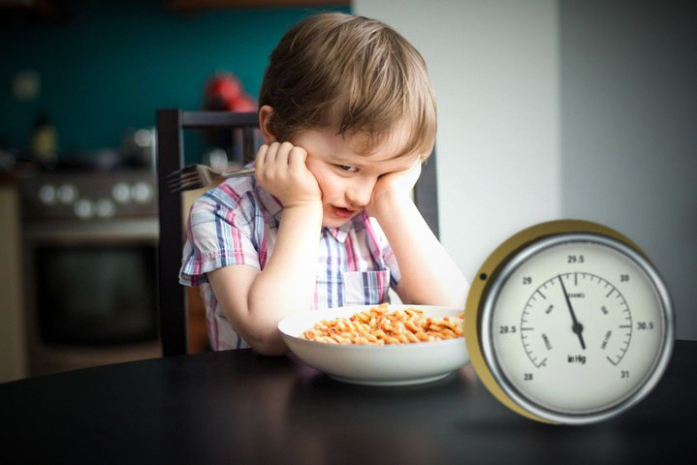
29.3inHg
